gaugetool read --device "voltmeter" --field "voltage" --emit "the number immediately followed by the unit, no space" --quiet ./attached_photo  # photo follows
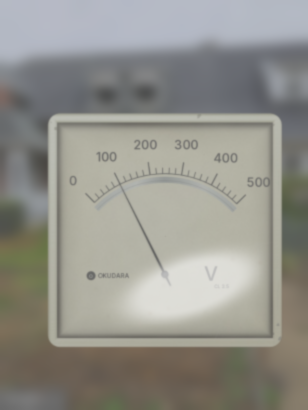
100V
